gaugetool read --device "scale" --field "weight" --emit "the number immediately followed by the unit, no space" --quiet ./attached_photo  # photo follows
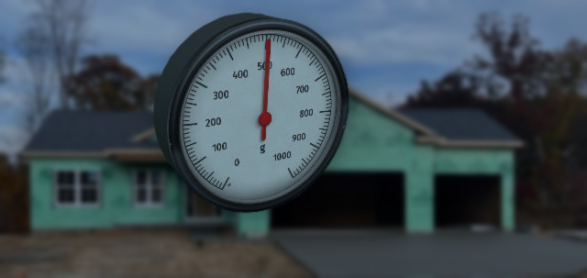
500g
